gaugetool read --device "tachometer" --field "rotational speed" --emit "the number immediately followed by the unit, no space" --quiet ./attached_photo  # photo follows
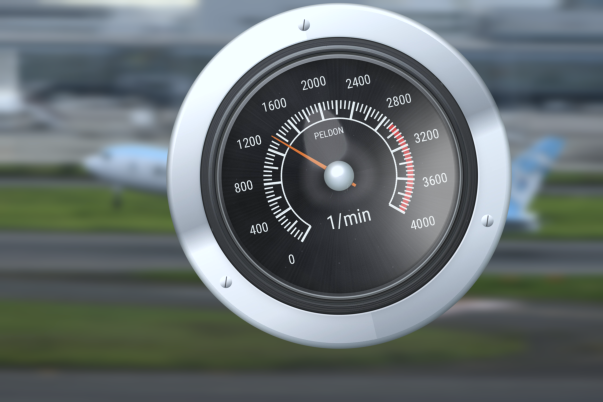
1350rpm
